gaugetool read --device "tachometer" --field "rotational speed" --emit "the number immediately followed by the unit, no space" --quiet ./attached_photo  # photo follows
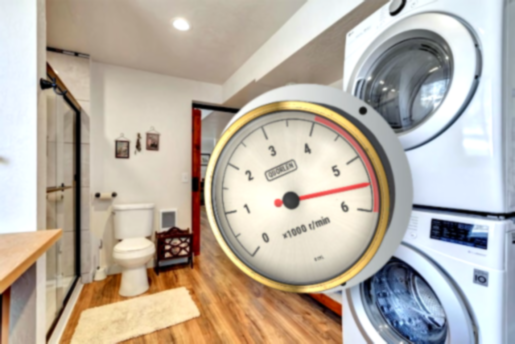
5500rpm
